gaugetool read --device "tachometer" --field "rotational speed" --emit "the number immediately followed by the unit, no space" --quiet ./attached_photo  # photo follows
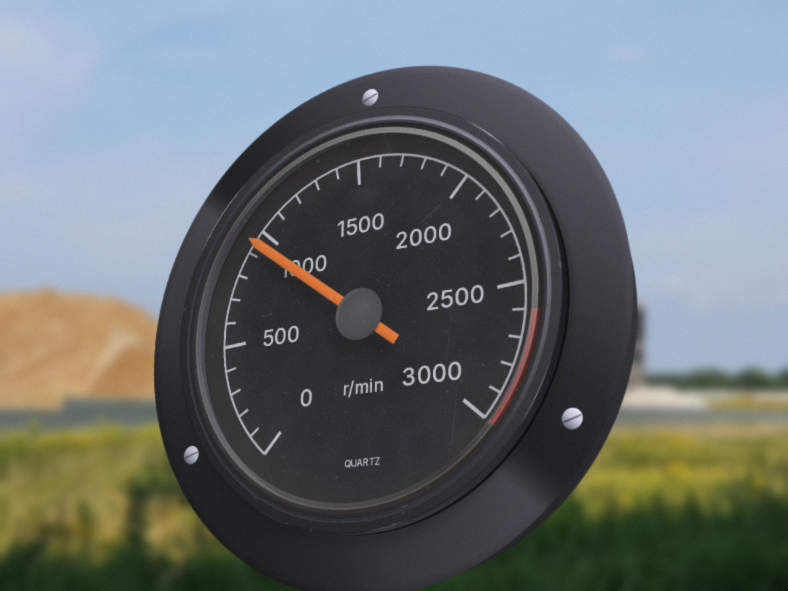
950rpm
